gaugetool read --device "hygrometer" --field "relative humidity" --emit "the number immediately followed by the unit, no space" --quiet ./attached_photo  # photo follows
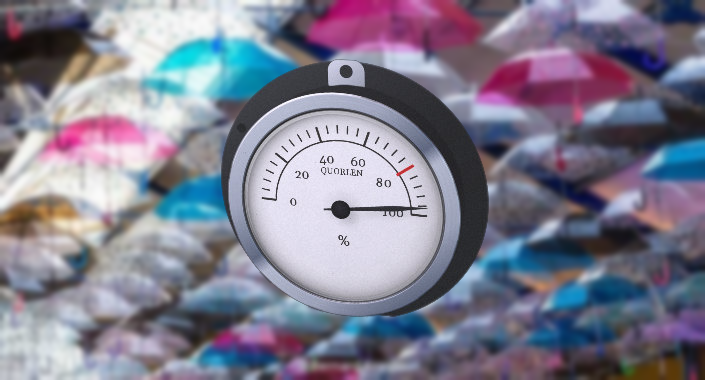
96%
